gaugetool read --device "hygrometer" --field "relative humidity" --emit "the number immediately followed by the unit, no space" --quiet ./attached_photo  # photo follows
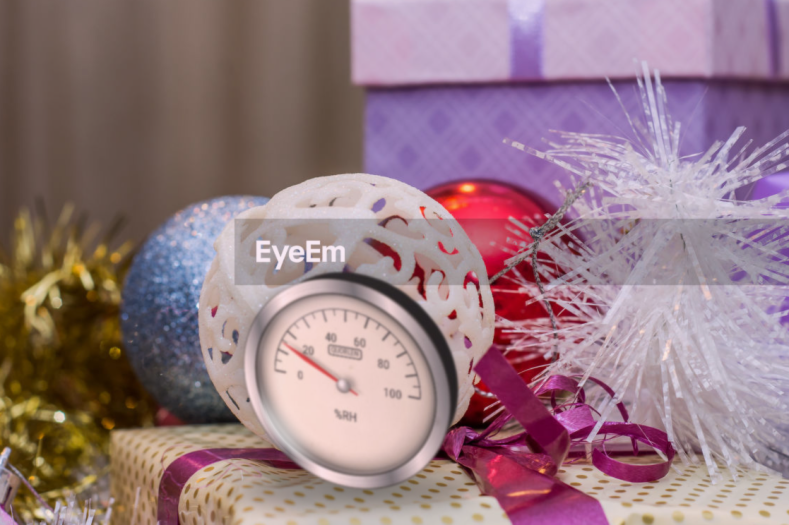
15%
